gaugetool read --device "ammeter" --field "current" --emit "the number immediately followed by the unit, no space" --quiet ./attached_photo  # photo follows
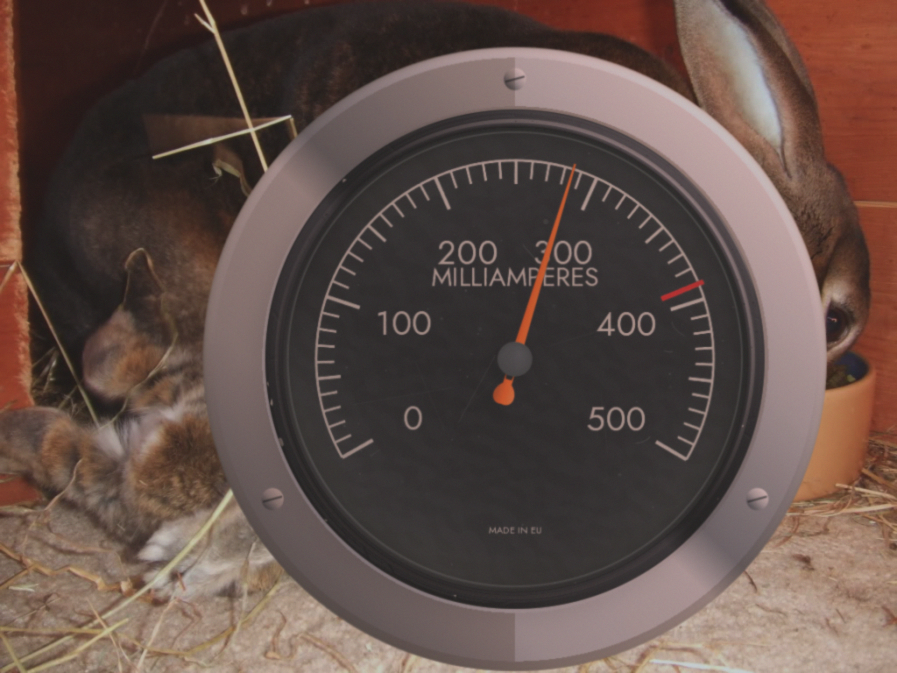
285mA
